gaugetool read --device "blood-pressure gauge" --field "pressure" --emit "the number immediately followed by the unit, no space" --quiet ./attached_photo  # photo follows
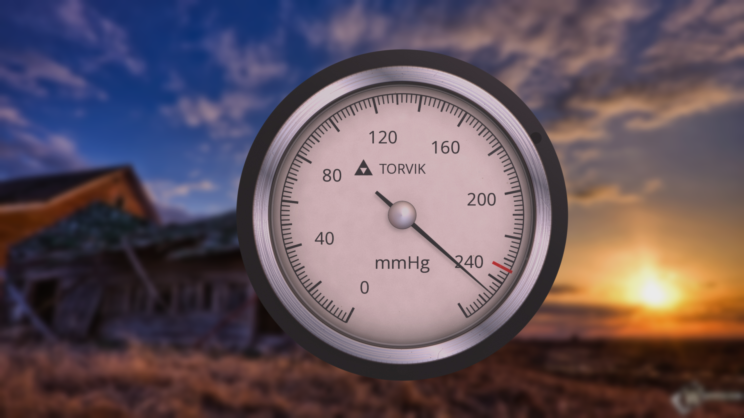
246mmHg
